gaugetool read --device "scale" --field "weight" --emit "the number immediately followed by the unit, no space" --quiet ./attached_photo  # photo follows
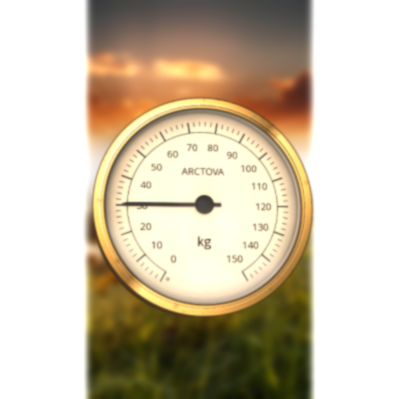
30kg
